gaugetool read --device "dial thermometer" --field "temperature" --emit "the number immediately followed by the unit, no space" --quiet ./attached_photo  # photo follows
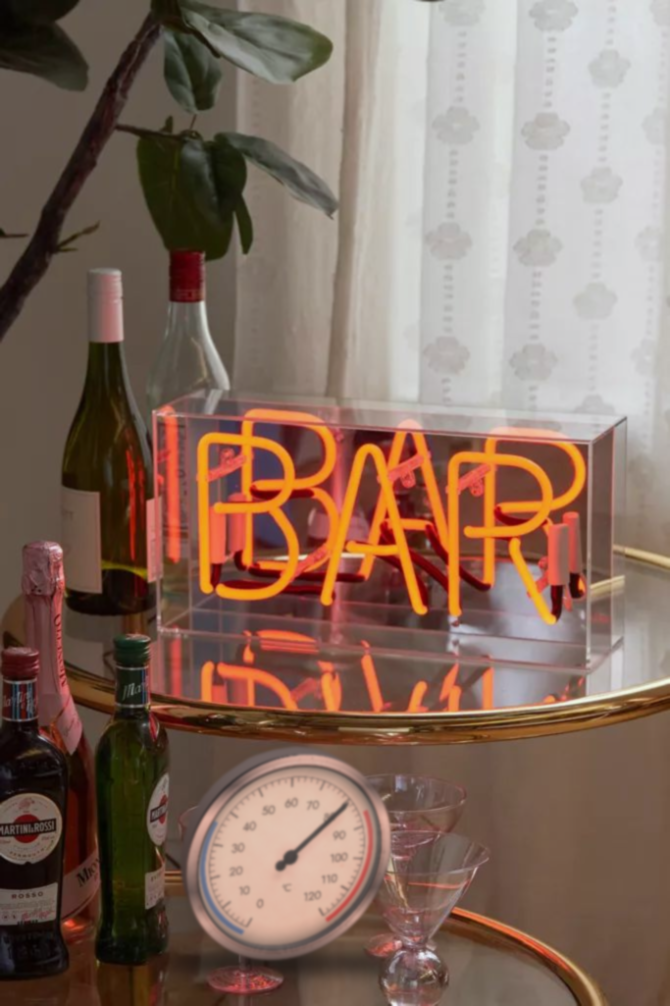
80°C
